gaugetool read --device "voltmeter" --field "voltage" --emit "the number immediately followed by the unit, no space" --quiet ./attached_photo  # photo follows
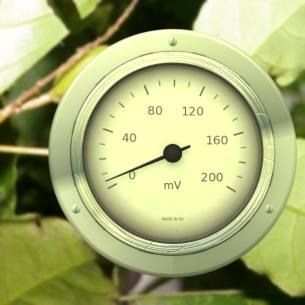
5mV
